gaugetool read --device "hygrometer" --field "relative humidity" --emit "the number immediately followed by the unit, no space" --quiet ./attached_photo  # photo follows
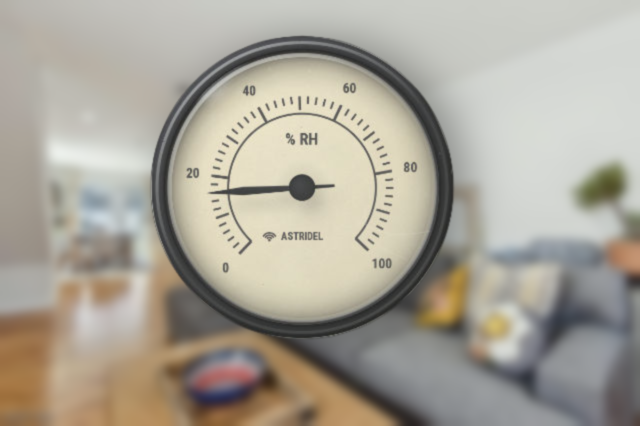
16%
